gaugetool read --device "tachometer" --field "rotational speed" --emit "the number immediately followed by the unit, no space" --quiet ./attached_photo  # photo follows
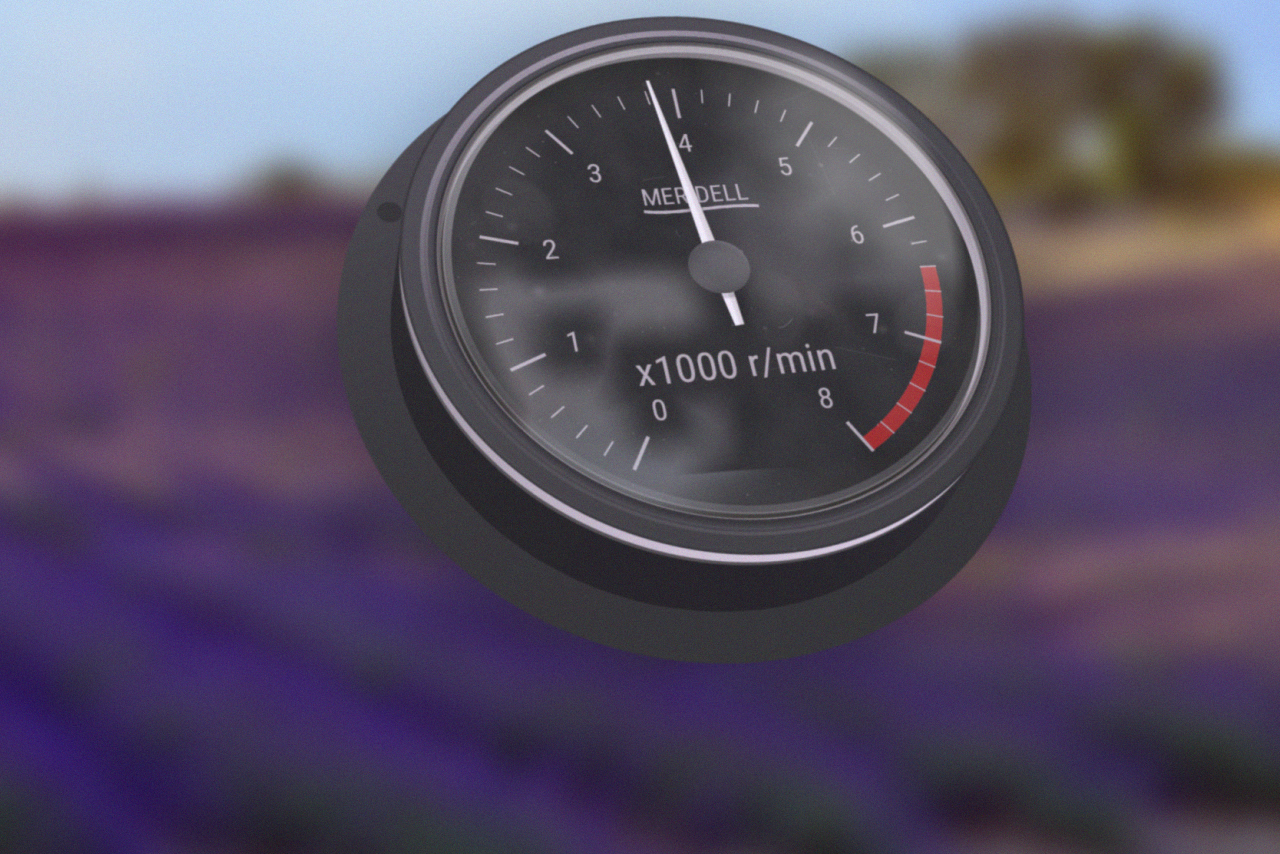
3800rpm
